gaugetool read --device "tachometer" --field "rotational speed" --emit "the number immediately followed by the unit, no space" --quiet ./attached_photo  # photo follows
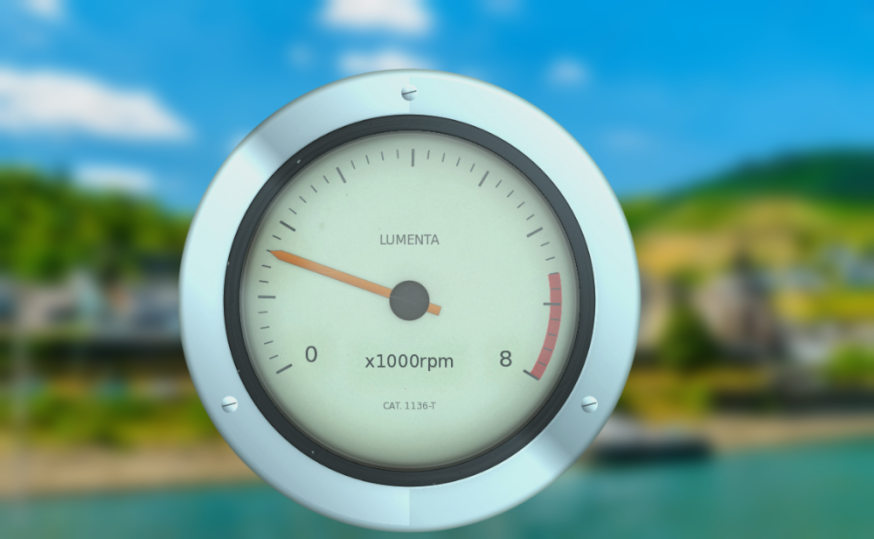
1600rpm
